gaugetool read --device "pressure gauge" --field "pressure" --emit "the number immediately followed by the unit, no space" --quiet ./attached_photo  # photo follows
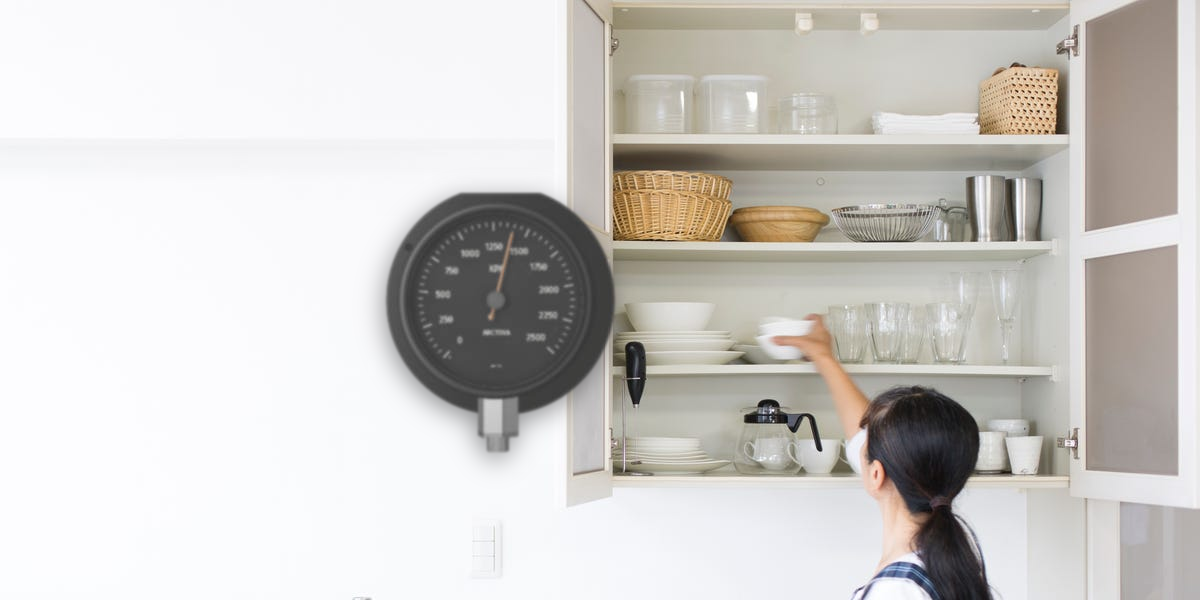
1400kPa
